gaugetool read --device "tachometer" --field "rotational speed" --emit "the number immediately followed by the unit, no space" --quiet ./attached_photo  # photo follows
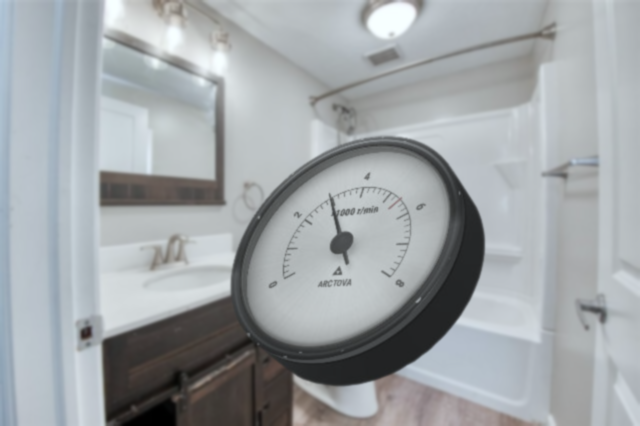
3000rpm
